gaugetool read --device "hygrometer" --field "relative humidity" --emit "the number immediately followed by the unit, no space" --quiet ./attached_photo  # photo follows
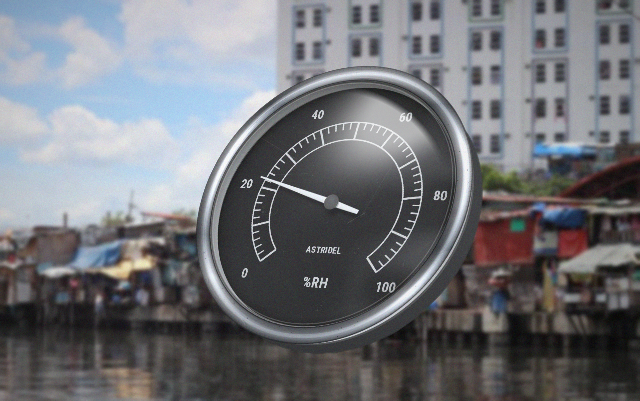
22%
